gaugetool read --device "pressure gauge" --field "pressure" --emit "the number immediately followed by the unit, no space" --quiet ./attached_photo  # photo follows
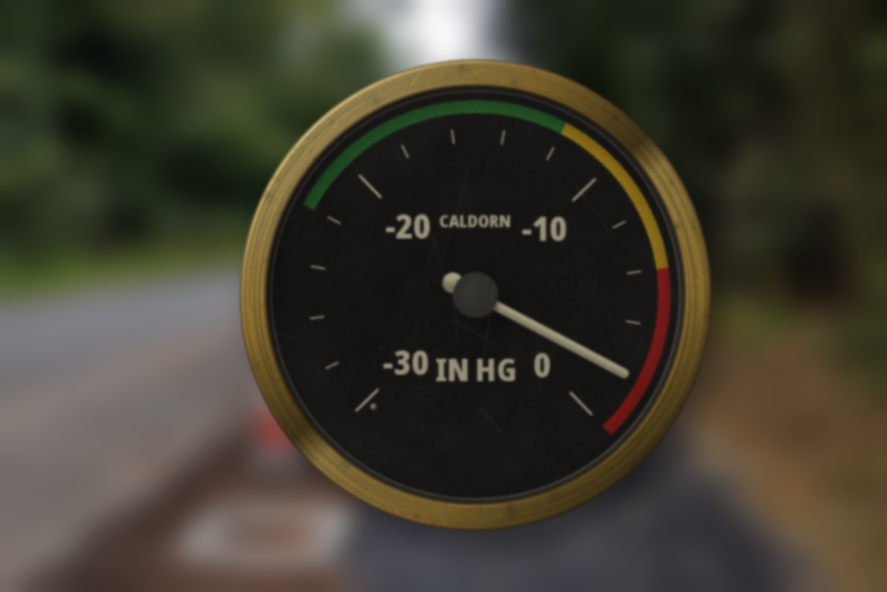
-2inHg
